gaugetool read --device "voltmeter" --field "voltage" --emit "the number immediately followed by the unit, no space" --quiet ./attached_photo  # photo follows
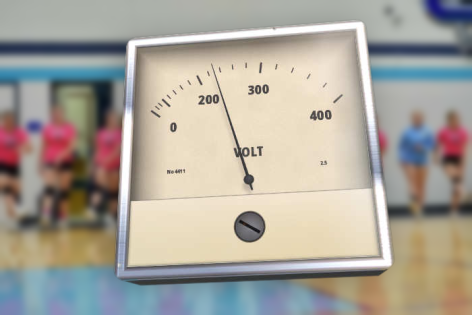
230V
